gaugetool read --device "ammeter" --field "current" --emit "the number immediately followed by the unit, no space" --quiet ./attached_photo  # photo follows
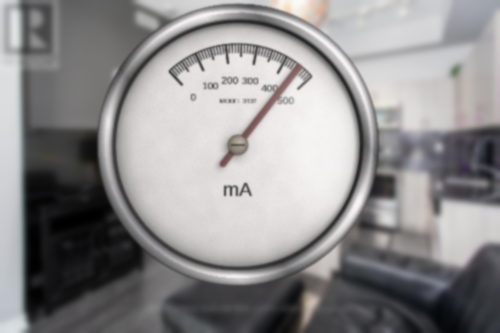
450mA
